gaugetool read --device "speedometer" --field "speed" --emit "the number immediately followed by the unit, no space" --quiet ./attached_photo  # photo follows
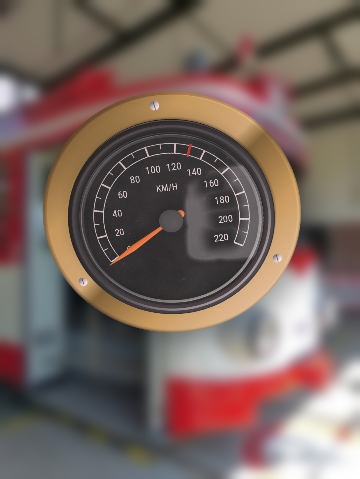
0km/h
